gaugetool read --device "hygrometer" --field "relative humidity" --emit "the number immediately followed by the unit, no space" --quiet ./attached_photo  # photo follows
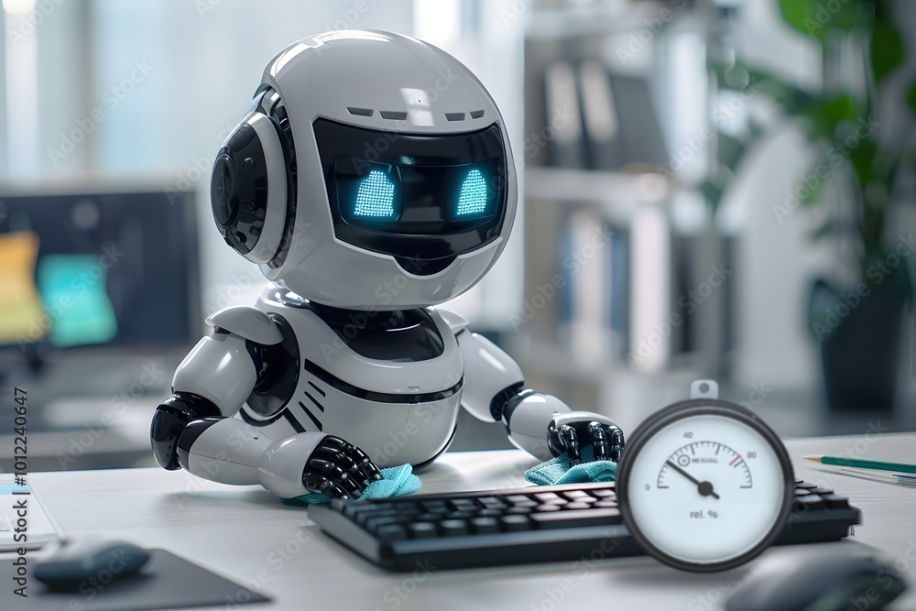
20%
